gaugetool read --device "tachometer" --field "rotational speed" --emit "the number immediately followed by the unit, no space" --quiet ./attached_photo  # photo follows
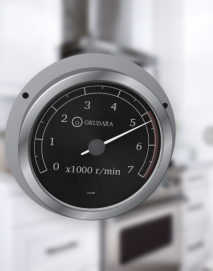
5250rpm
